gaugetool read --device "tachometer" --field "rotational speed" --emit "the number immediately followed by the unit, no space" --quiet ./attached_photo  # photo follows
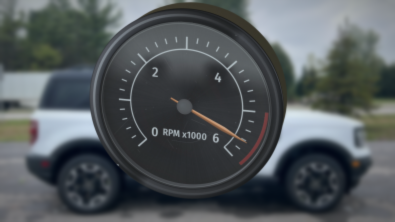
5600rpm
